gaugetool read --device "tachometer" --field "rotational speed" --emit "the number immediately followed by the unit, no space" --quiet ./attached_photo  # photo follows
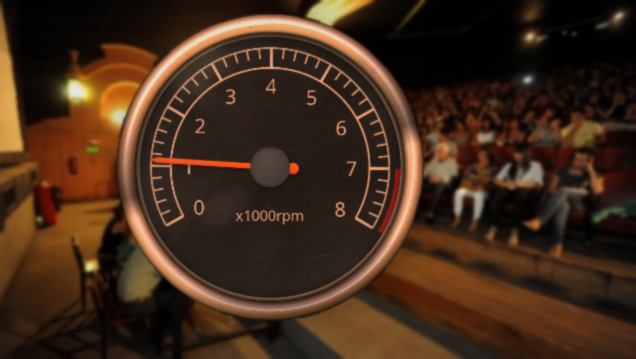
1100rpm
